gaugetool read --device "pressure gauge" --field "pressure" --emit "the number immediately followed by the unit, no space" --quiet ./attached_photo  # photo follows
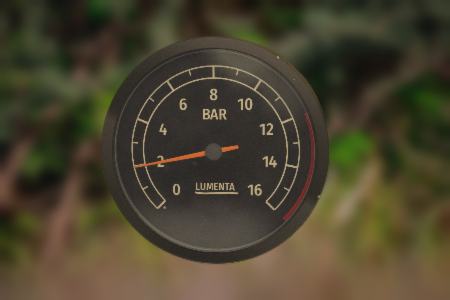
2bar
